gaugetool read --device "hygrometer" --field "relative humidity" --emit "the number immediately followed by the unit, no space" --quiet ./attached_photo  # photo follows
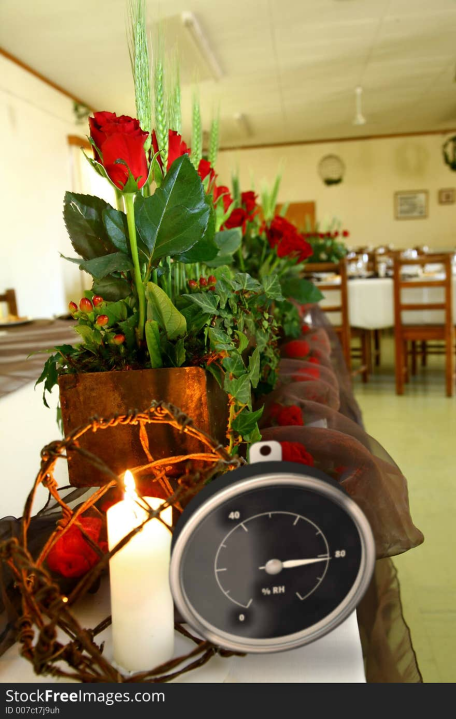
80%
